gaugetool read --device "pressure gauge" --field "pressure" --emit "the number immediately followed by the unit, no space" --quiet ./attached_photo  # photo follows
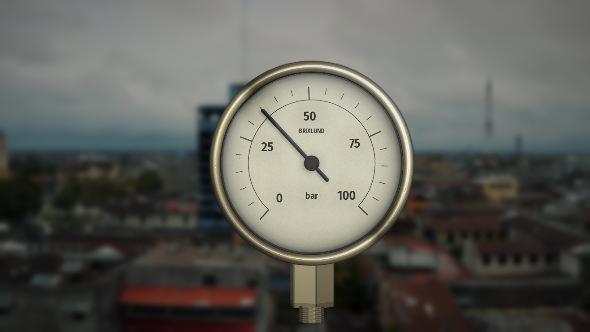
35bar
